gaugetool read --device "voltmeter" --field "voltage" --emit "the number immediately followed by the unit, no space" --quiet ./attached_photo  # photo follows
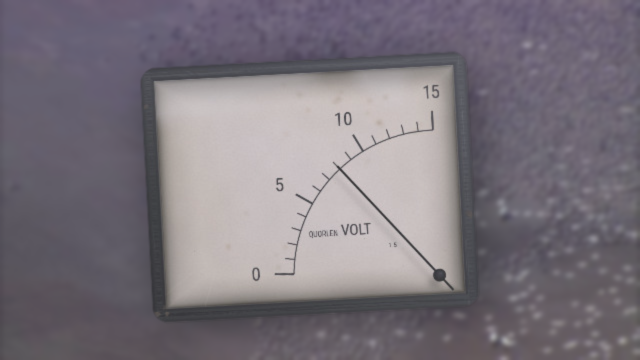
8V
